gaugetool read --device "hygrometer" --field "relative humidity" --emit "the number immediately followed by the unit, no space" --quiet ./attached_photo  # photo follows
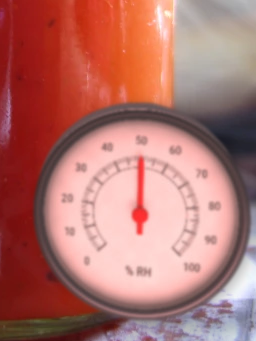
50%
